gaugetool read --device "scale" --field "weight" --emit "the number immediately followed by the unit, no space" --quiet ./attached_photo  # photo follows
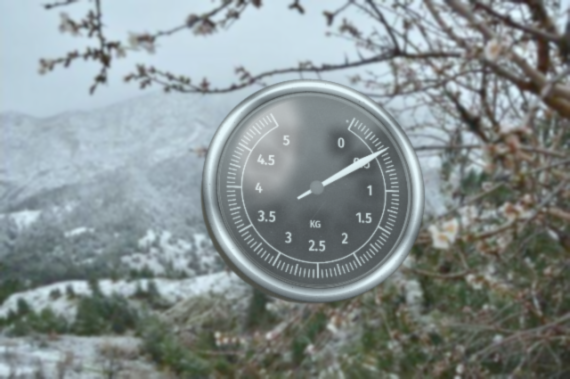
0.5kg
